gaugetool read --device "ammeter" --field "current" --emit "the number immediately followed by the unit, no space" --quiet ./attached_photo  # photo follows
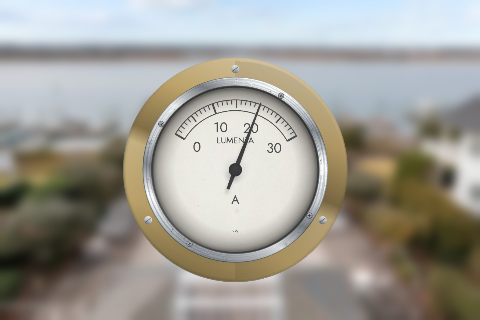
20A
